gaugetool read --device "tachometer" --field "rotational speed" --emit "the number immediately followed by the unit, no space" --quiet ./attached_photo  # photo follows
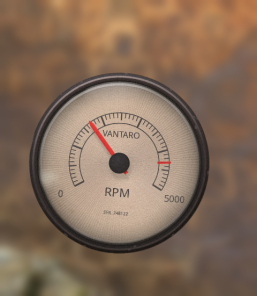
1700rpm
